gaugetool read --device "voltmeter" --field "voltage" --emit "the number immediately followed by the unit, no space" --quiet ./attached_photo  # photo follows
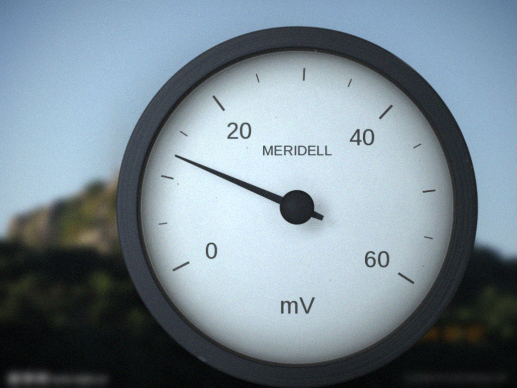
12.5mV
